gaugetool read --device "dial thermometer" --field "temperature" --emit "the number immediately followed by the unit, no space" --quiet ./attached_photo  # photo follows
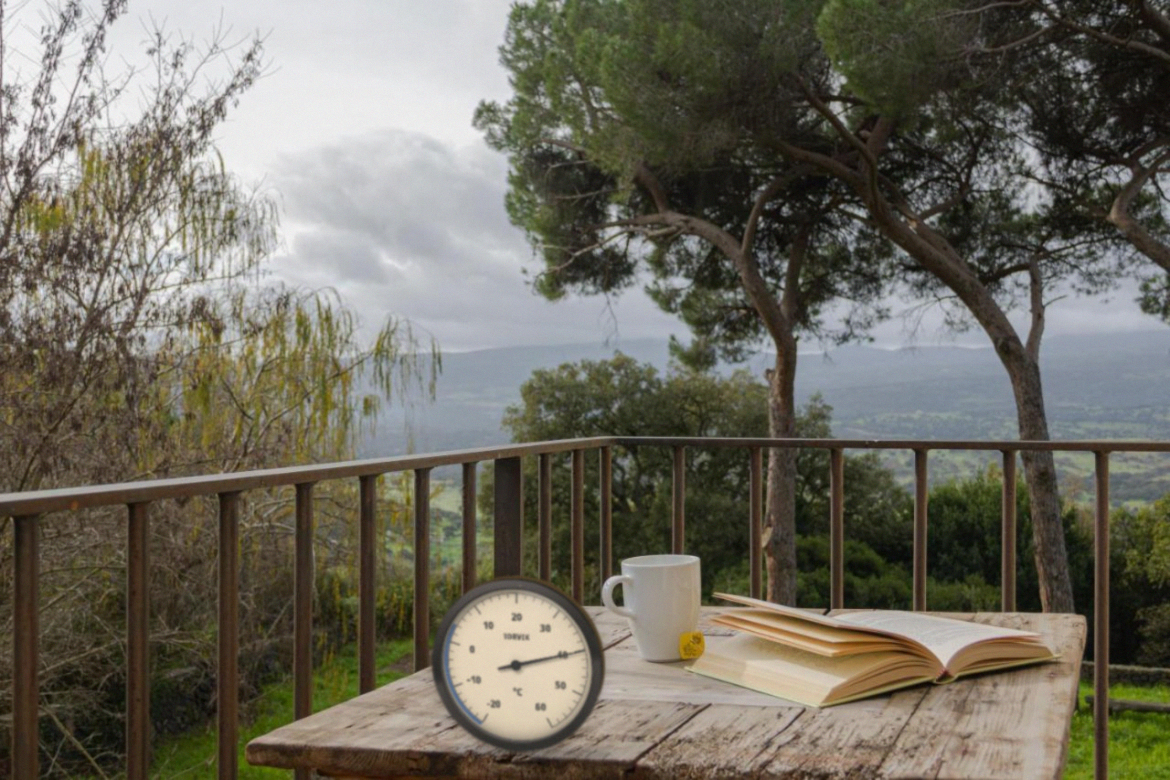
40°C
